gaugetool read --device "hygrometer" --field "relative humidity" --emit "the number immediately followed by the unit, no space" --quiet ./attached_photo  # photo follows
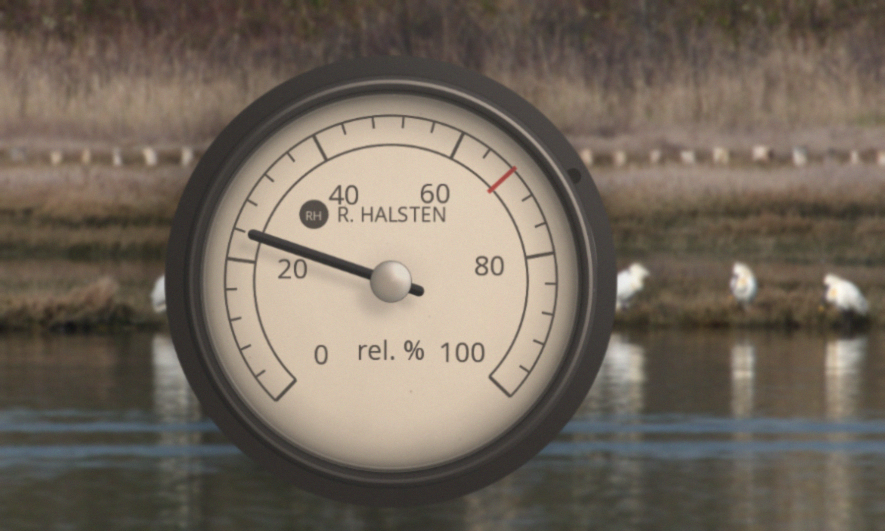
24%
